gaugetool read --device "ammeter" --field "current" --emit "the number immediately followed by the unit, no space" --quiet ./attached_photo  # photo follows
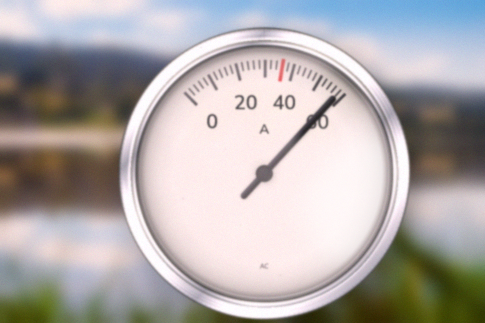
58A
